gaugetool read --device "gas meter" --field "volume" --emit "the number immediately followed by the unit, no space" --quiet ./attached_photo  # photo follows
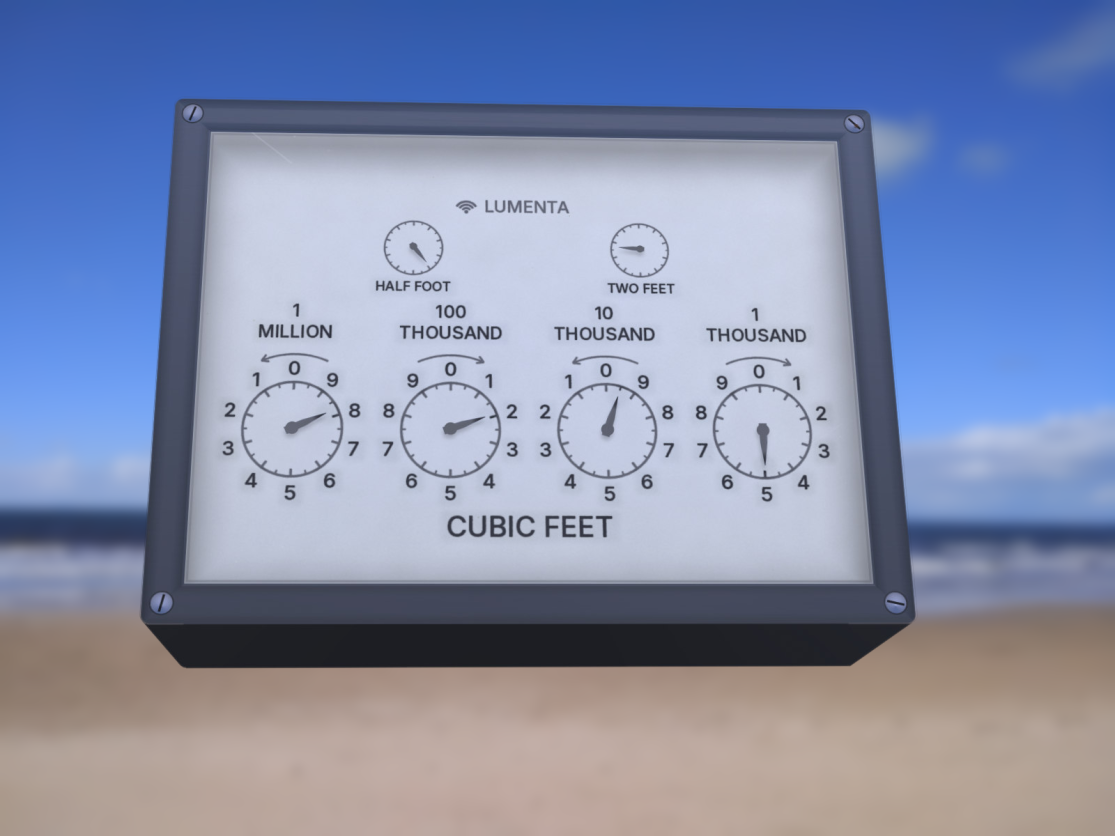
819500ft³
